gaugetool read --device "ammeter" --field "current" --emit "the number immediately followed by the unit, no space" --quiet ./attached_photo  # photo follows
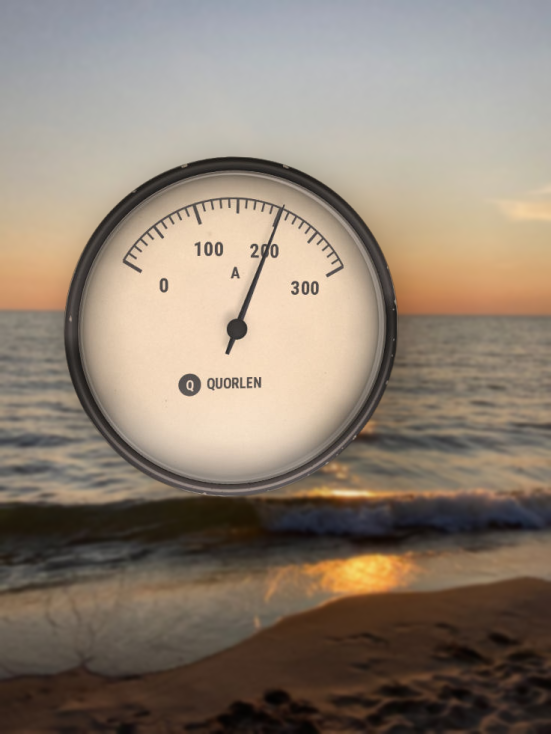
200A
